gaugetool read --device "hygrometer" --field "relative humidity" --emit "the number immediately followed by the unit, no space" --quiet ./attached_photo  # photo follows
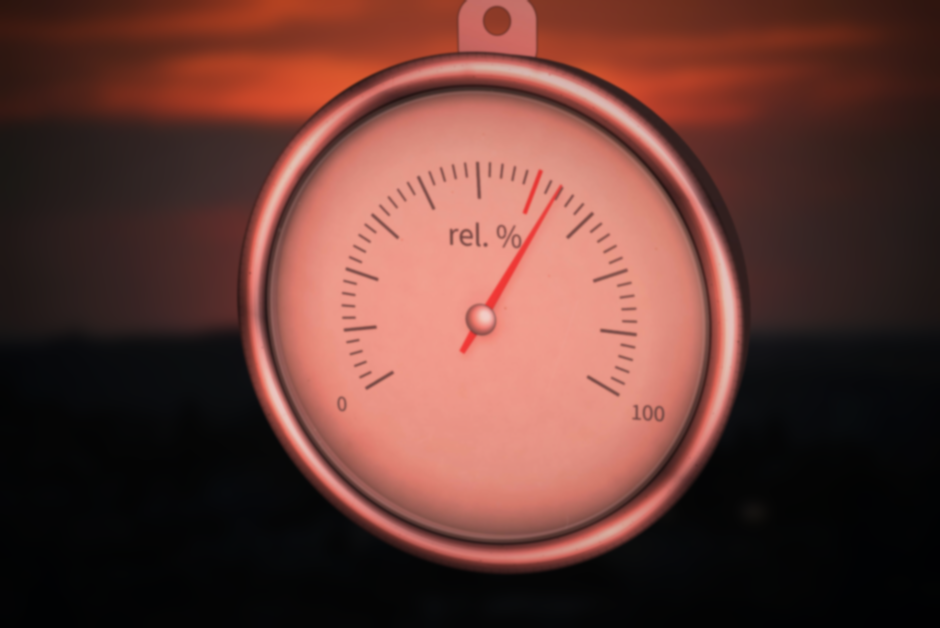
64%
